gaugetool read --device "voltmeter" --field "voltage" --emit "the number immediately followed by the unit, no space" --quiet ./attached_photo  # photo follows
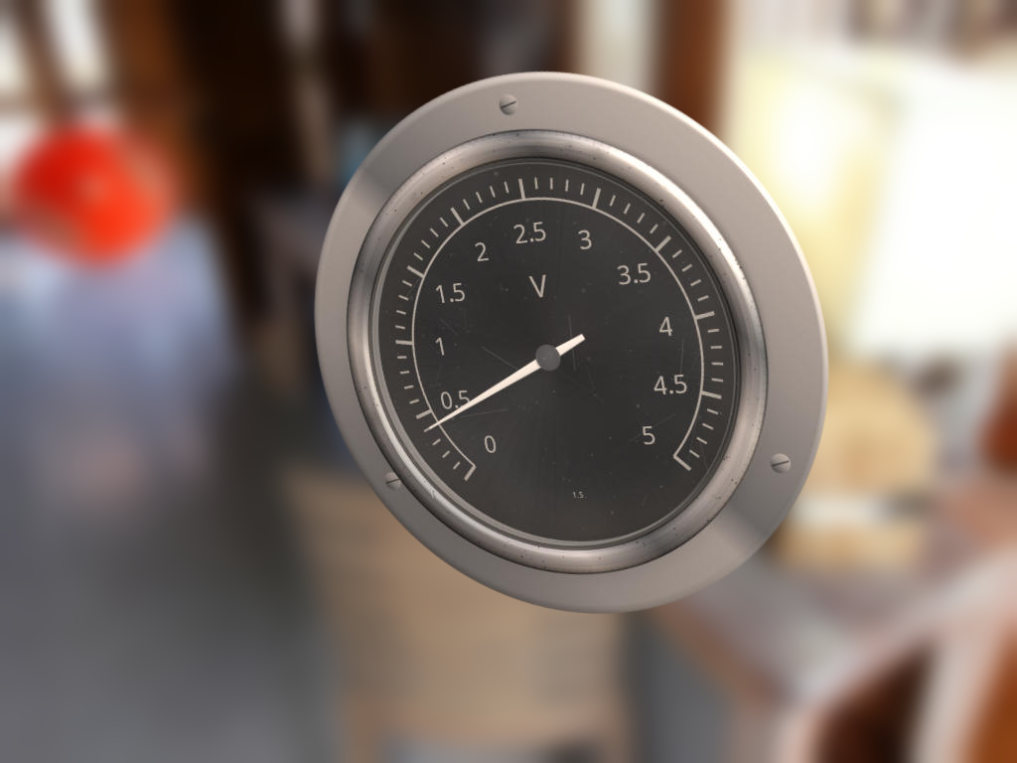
0.4V
